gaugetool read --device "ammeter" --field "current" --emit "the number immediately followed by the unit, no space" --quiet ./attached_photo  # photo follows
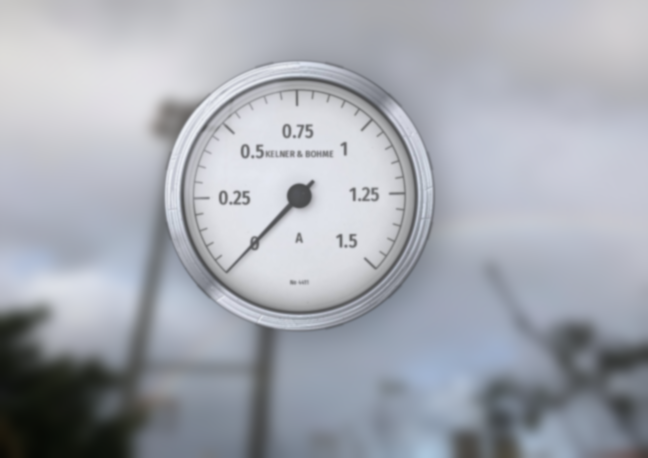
0A
